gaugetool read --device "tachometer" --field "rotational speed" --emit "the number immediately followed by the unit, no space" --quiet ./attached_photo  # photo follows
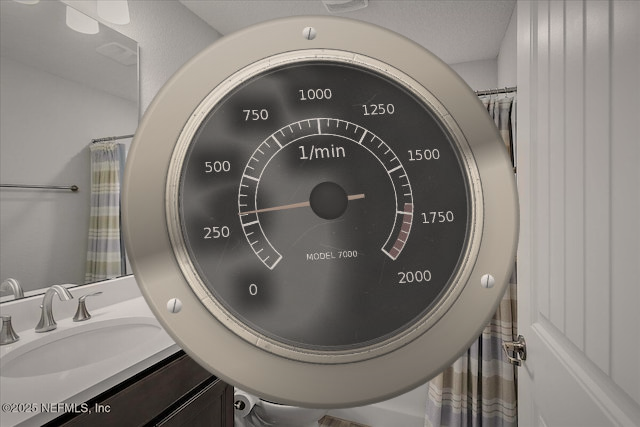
300rpm
